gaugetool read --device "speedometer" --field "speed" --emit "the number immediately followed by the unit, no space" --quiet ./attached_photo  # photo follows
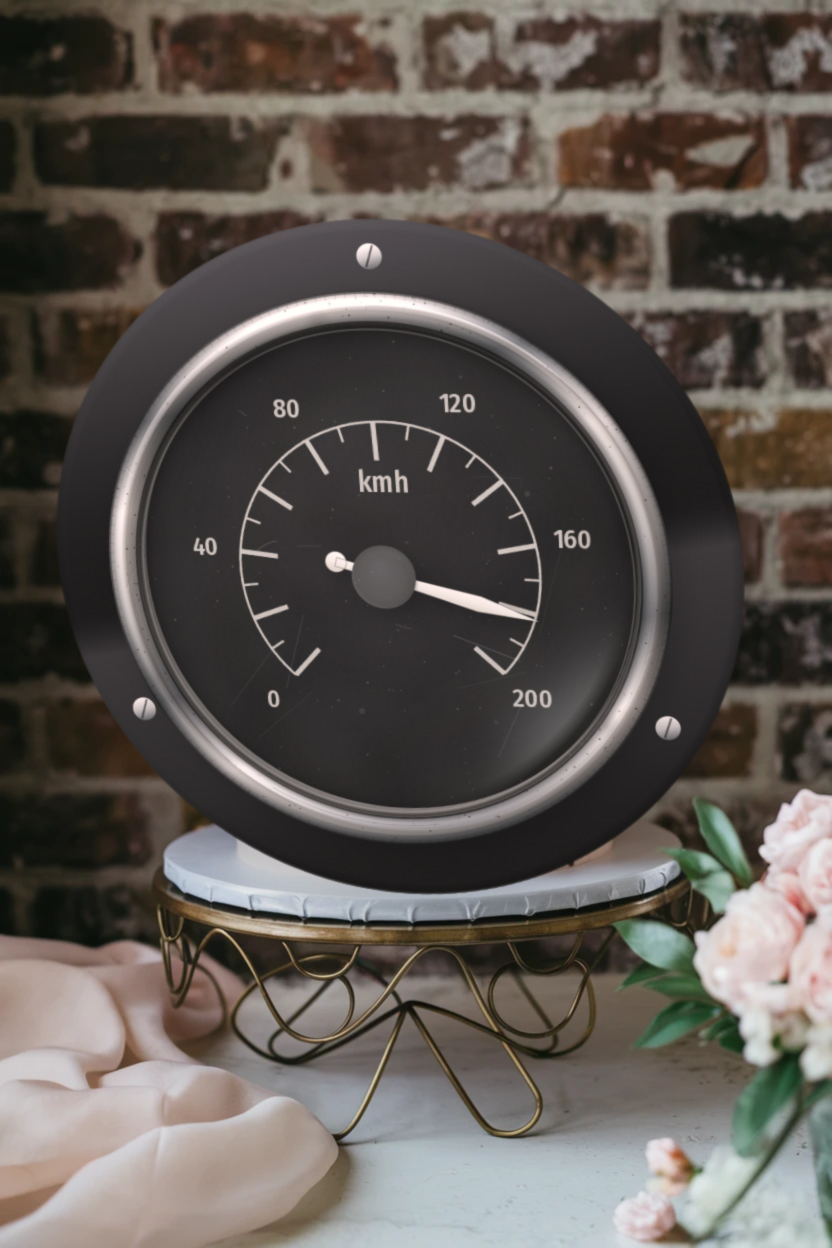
180km/h
